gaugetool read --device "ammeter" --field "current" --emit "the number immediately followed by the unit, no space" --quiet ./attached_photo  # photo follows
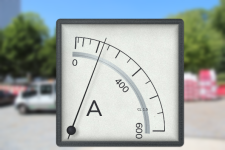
225A
